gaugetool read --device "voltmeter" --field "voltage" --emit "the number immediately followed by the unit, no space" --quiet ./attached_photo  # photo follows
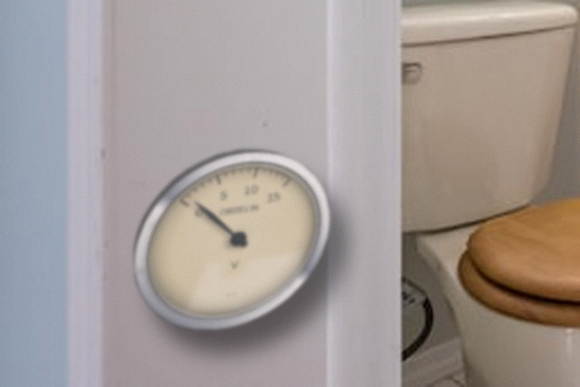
1V
